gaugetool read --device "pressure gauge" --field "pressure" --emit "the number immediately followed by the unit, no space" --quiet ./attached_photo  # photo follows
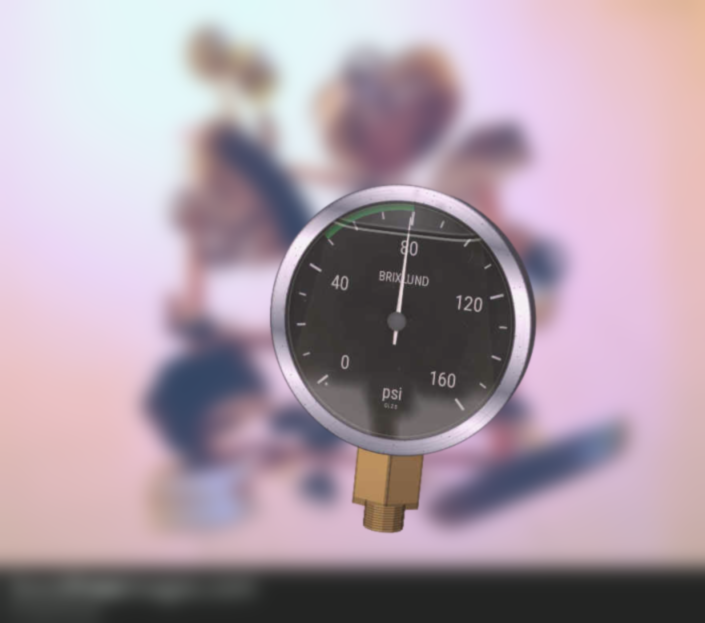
80psi
